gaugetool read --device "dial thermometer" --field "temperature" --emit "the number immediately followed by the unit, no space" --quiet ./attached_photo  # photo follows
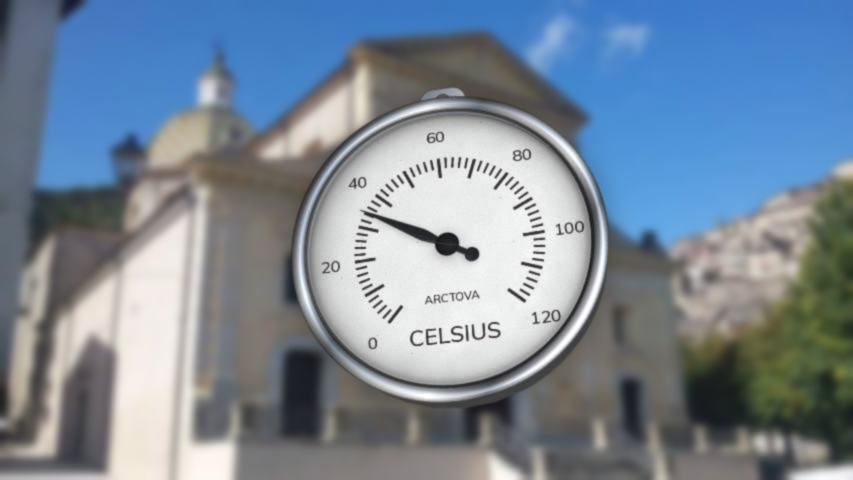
34°C
